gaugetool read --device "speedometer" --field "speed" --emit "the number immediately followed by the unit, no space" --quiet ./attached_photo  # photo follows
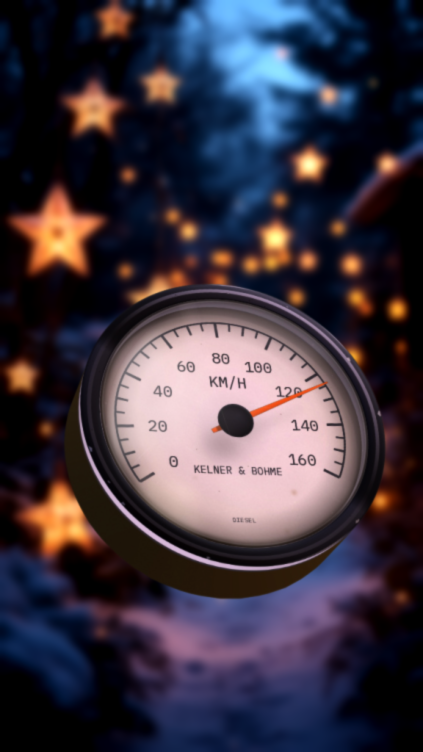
125km/h
